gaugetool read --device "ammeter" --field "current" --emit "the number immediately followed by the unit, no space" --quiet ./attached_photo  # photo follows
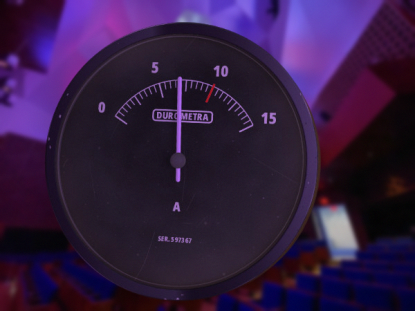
7A
